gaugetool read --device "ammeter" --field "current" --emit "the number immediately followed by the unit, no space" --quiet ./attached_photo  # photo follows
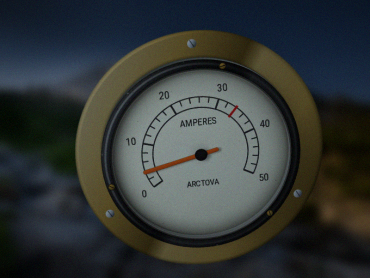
4A
